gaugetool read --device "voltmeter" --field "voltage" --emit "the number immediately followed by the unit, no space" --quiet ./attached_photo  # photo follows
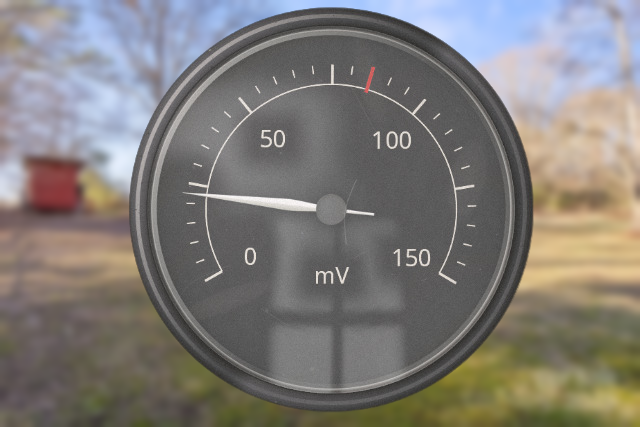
22.5mV
